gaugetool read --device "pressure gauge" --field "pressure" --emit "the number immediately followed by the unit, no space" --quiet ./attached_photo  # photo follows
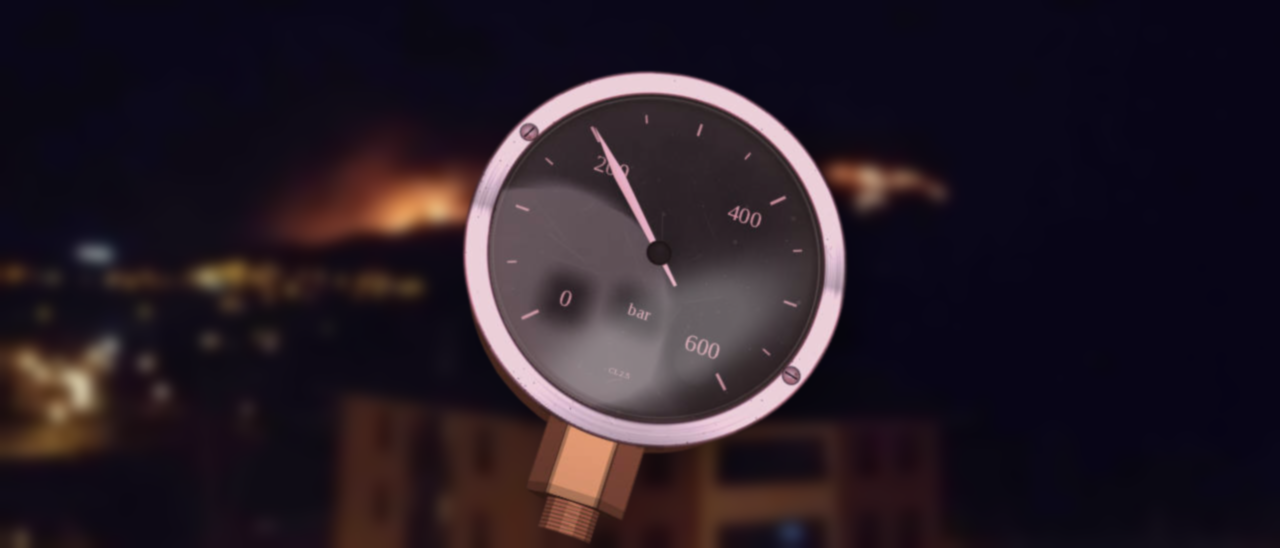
200bar
